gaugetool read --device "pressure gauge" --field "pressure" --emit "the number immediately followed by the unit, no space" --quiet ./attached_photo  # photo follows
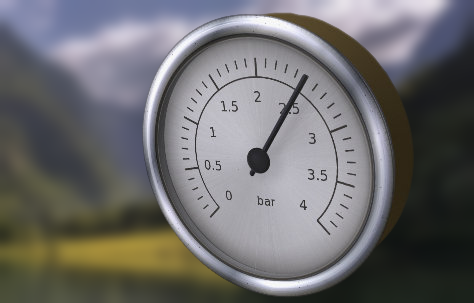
2.5bar
